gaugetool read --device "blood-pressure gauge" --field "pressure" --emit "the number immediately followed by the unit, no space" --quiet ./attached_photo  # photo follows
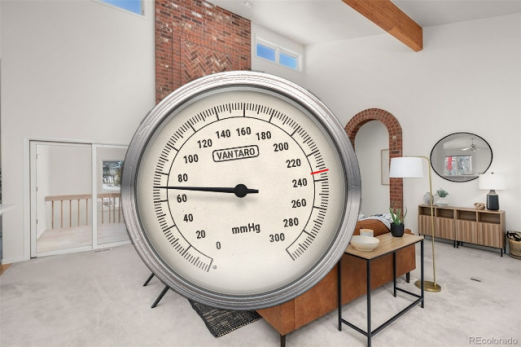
70mmHg
